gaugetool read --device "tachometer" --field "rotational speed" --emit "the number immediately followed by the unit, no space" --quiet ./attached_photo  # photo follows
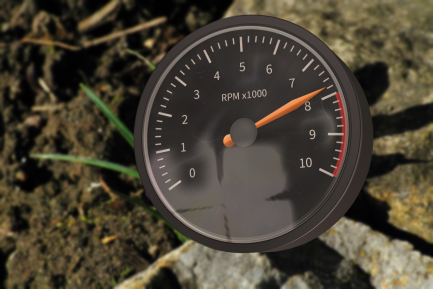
7800rpm
